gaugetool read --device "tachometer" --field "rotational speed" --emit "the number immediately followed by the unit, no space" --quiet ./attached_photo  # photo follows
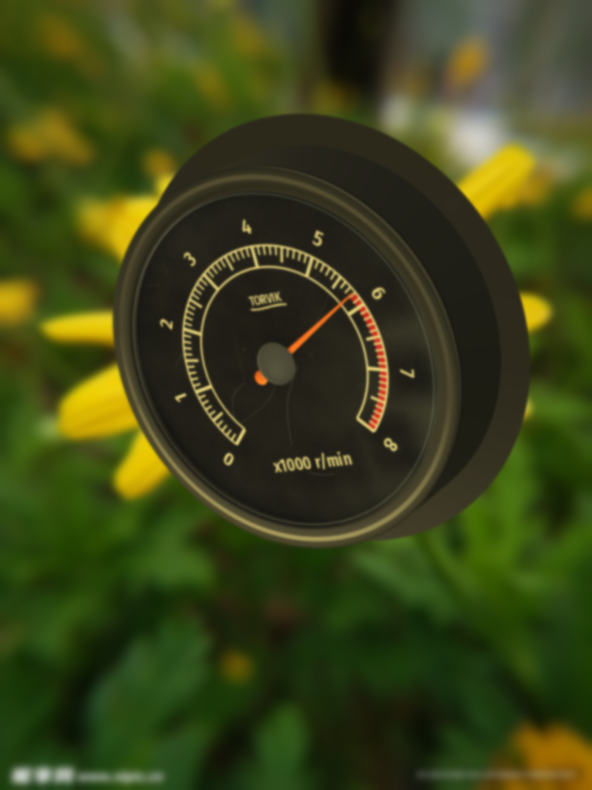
5800rpm
